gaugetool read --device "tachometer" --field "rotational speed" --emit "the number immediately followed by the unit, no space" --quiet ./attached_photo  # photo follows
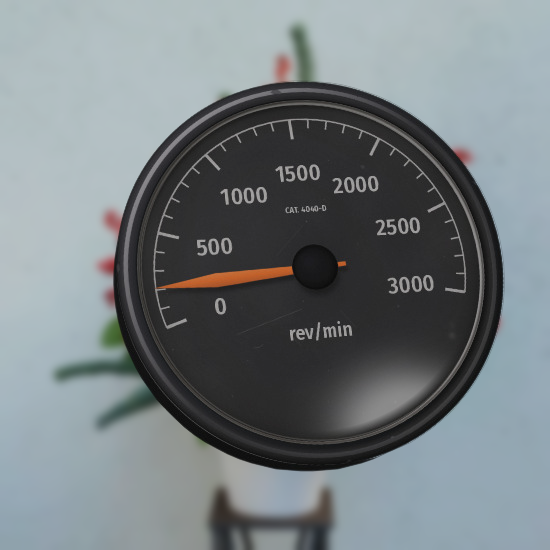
200rpm
